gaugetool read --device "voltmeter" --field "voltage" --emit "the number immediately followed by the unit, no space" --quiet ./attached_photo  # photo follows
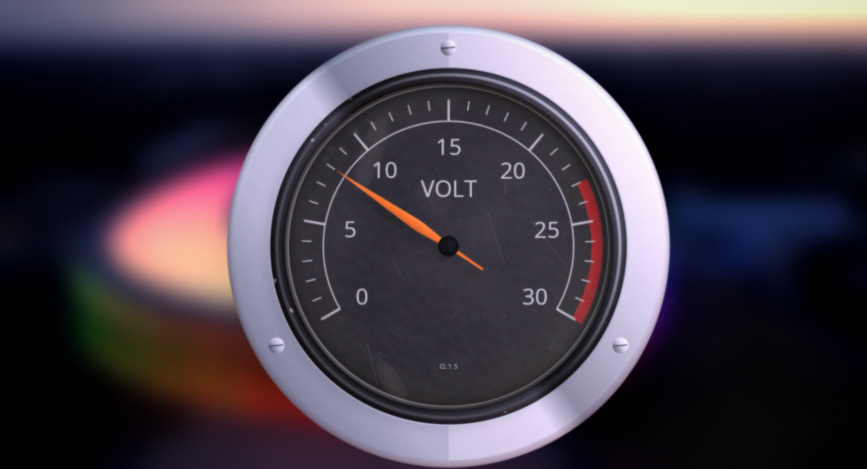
8V
